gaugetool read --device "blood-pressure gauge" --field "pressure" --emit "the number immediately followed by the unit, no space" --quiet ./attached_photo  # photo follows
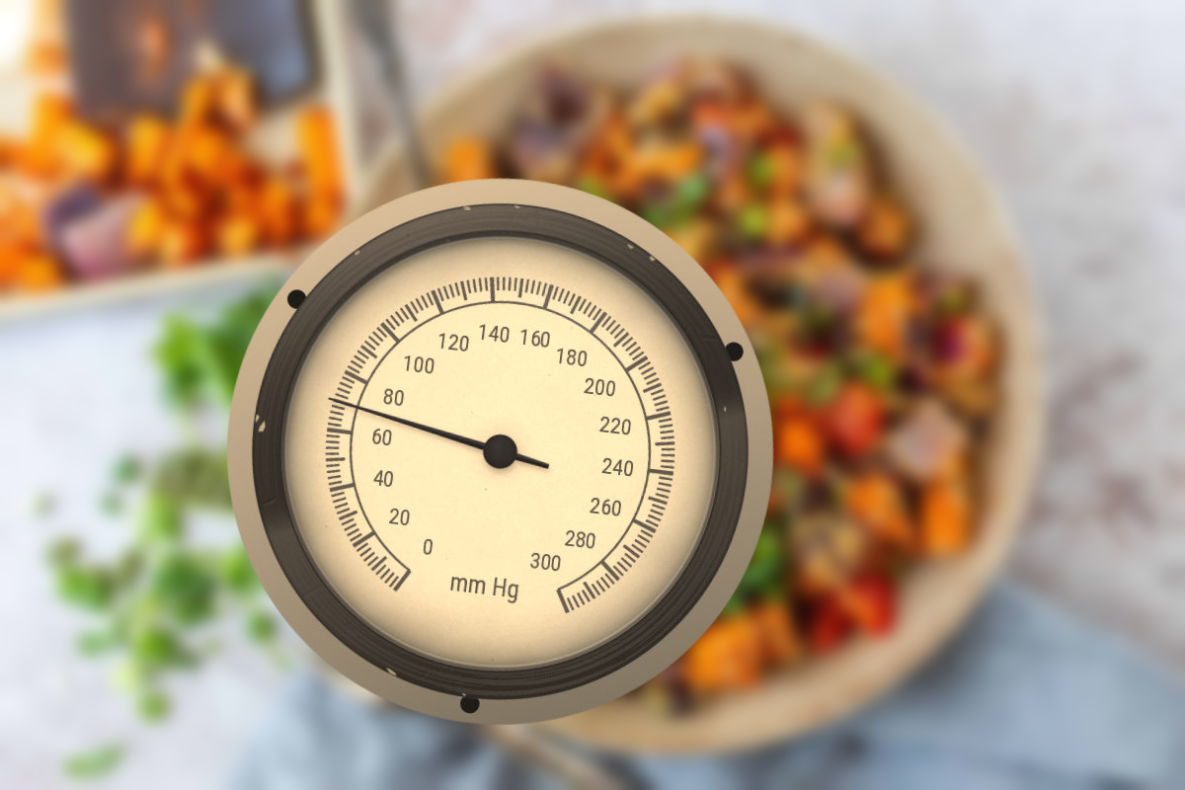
70mmHg
